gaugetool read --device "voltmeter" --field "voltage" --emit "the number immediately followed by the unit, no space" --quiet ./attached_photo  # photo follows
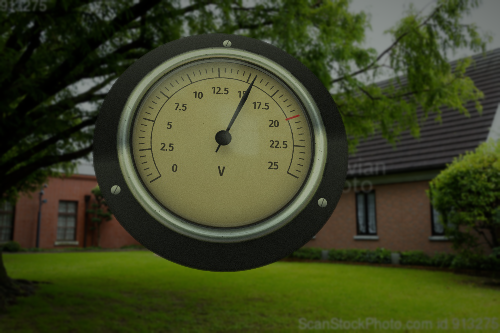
15.5V
